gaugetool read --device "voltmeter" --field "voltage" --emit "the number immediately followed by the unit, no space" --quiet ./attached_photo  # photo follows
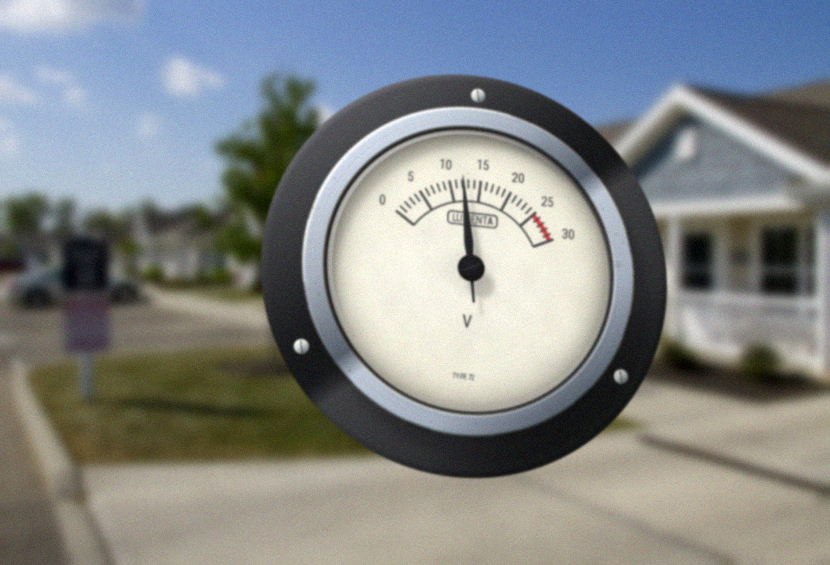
12V
